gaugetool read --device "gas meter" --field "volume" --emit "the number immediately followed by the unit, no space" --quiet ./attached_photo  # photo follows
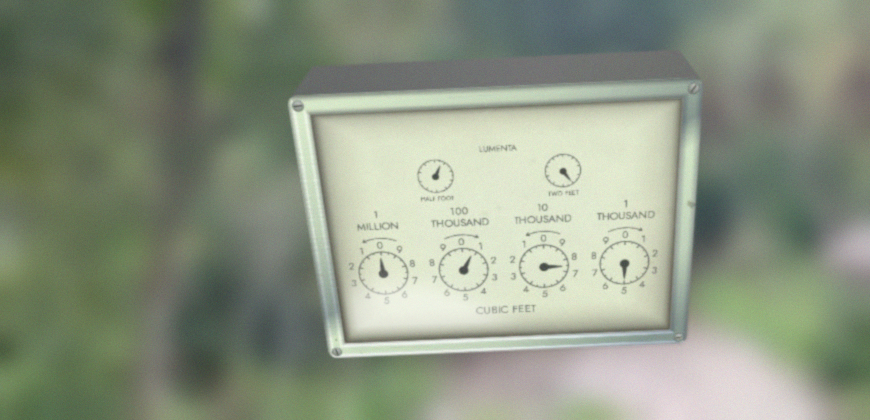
7500ft³
